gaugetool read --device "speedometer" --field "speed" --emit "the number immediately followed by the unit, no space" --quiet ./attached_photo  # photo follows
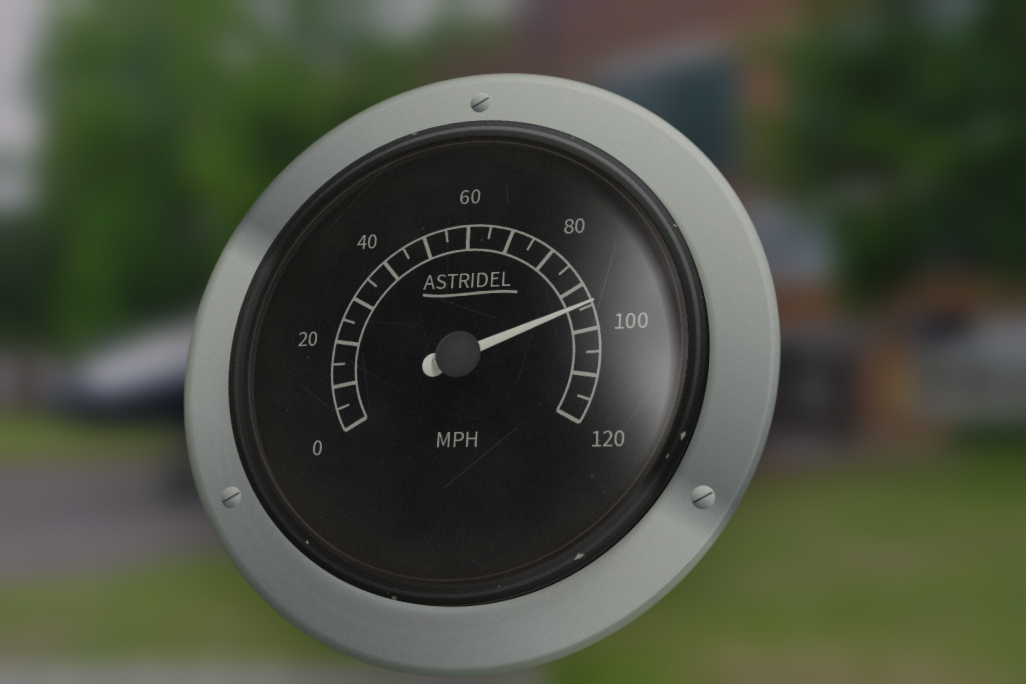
95mph
